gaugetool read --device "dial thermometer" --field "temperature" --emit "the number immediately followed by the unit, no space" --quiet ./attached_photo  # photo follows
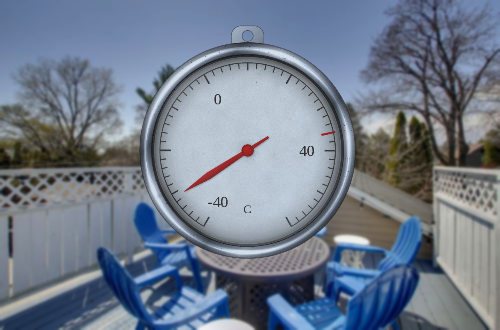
-31°C
